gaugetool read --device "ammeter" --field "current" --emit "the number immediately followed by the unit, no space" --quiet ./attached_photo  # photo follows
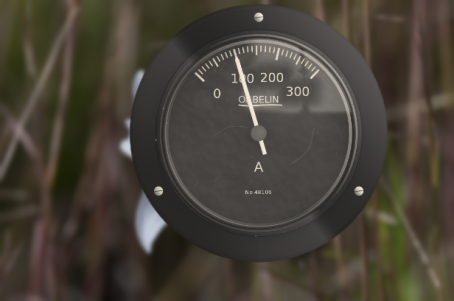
100A
